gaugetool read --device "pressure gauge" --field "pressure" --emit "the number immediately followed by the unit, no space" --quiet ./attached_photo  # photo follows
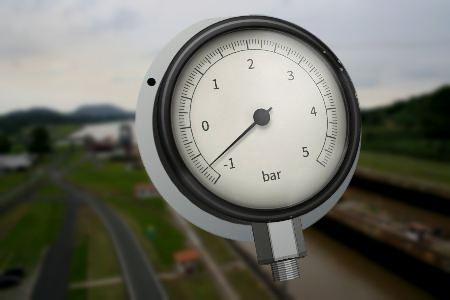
-0.75bar
